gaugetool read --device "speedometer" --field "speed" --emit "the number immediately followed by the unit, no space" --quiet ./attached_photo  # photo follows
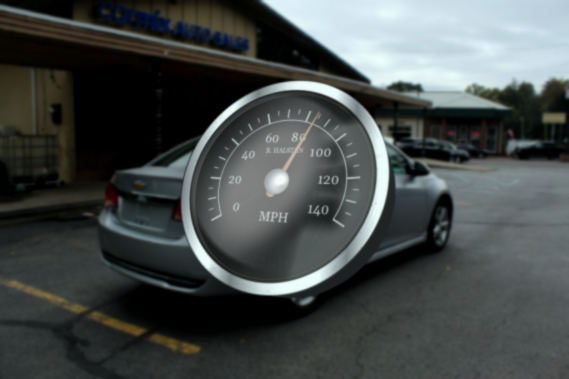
85mph
